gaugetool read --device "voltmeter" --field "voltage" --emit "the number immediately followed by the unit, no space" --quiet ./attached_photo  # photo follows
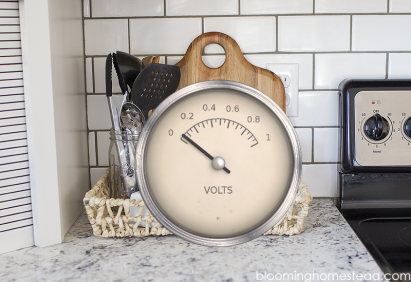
0.05V
